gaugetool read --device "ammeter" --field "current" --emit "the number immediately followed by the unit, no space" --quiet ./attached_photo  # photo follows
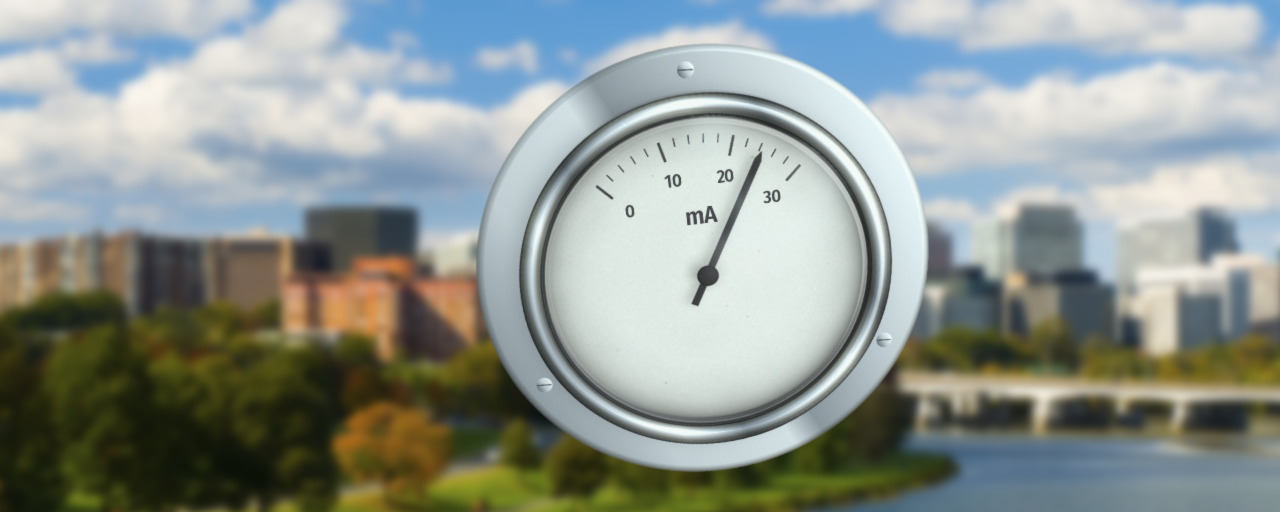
24mA
